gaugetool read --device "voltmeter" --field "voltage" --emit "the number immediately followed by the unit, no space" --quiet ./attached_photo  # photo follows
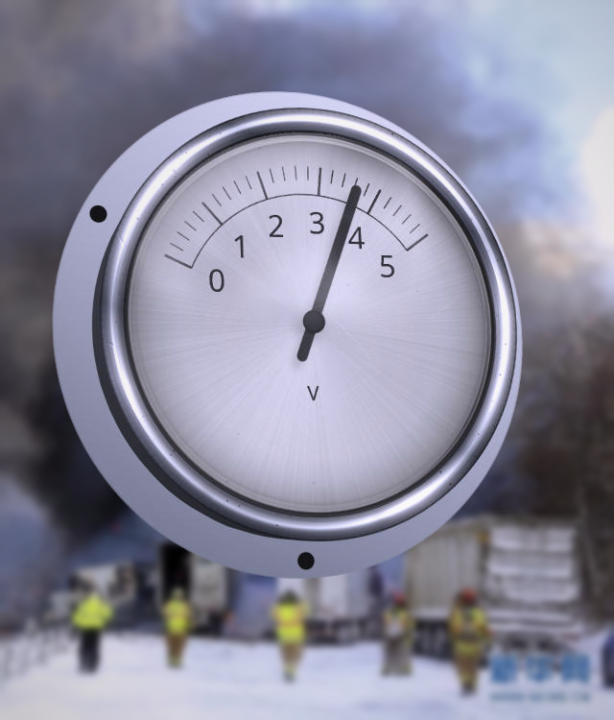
3.6V
